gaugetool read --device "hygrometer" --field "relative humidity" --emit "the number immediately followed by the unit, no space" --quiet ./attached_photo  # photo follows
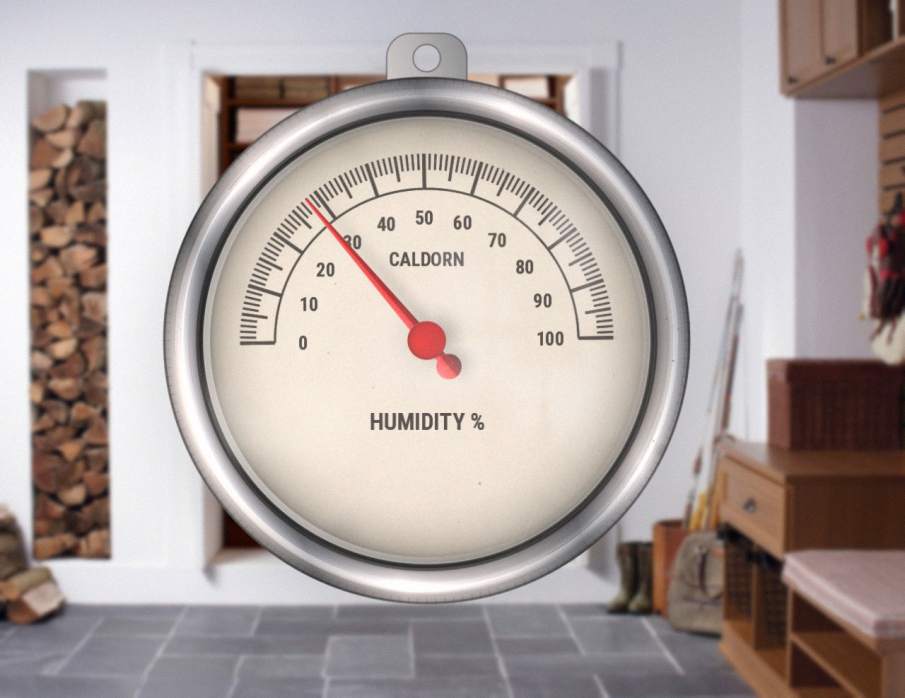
28%
